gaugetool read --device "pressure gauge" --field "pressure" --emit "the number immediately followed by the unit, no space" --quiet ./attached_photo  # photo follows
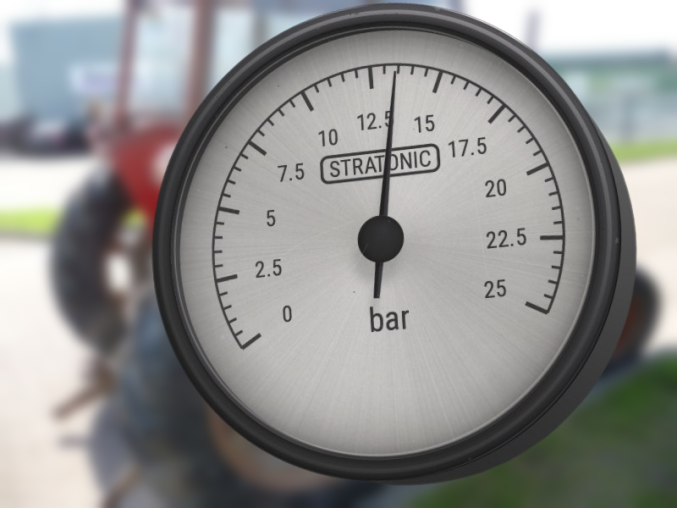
13.5bar
